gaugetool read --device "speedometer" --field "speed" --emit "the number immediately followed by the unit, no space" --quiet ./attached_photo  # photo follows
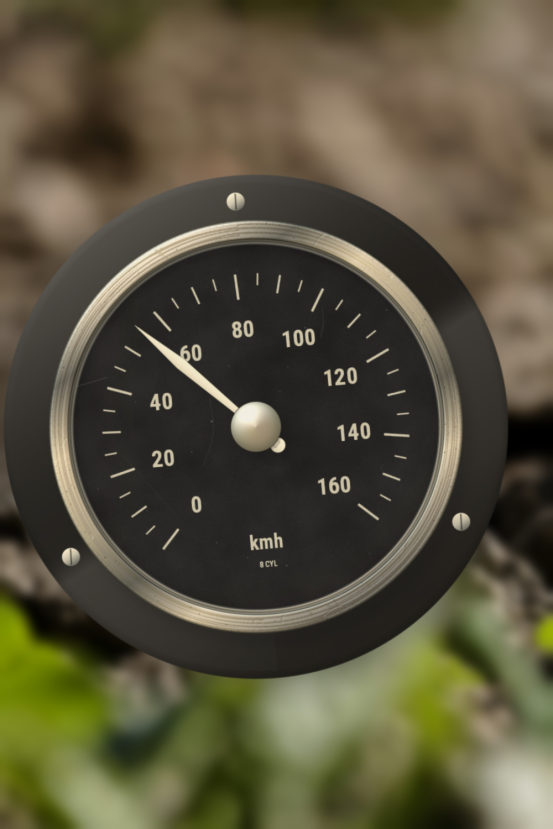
55km/h
